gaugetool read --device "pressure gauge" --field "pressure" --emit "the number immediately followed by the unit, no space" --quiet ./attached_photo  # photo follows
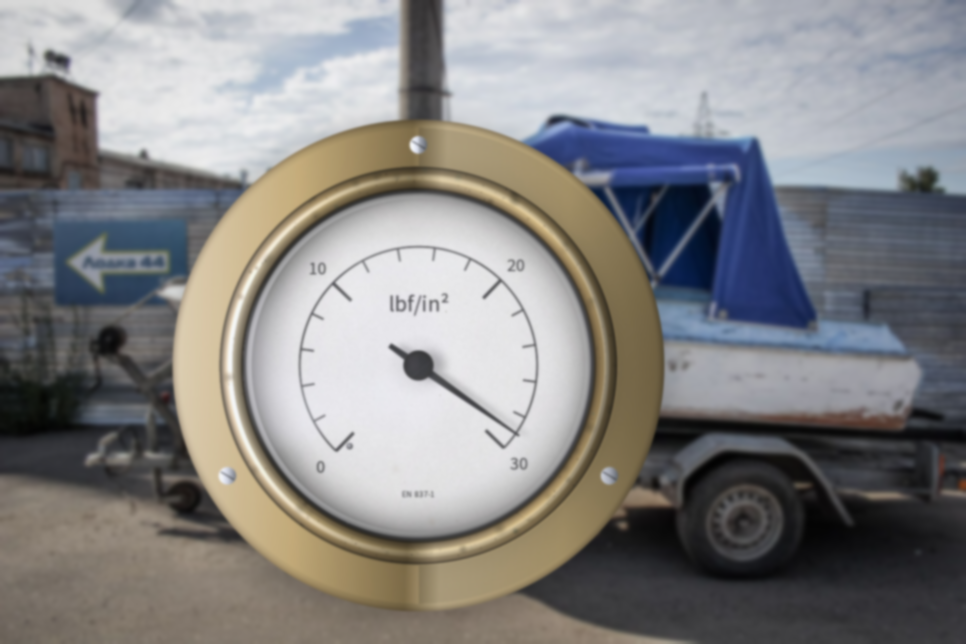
29psi
